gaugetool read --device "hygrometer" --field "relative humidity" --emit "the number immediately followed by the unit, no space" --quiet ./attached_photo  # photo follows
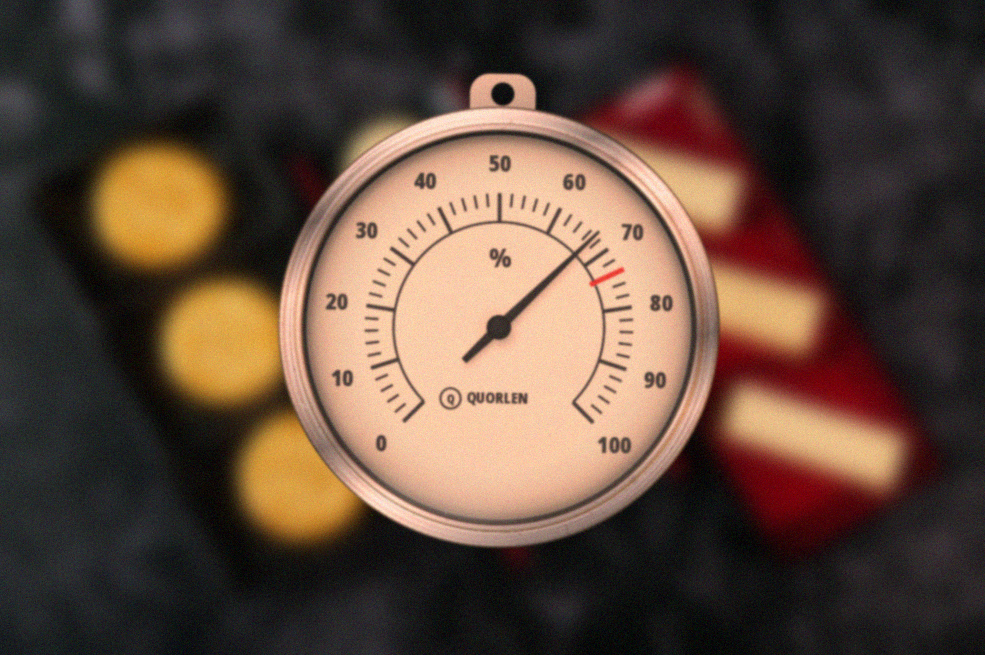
67%
